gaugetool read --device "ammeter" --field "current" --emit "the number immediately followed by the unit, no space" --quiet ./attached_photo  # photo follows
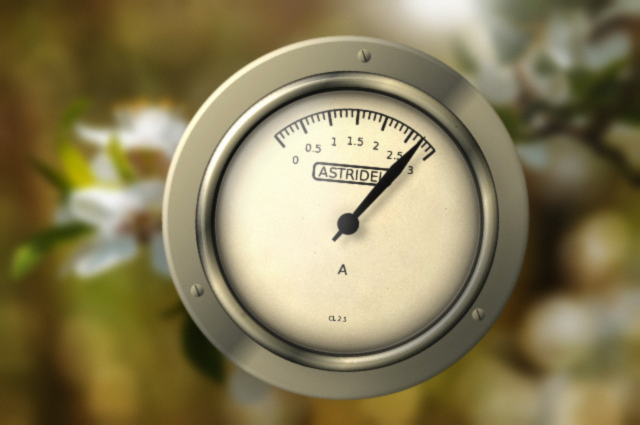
2.7A
